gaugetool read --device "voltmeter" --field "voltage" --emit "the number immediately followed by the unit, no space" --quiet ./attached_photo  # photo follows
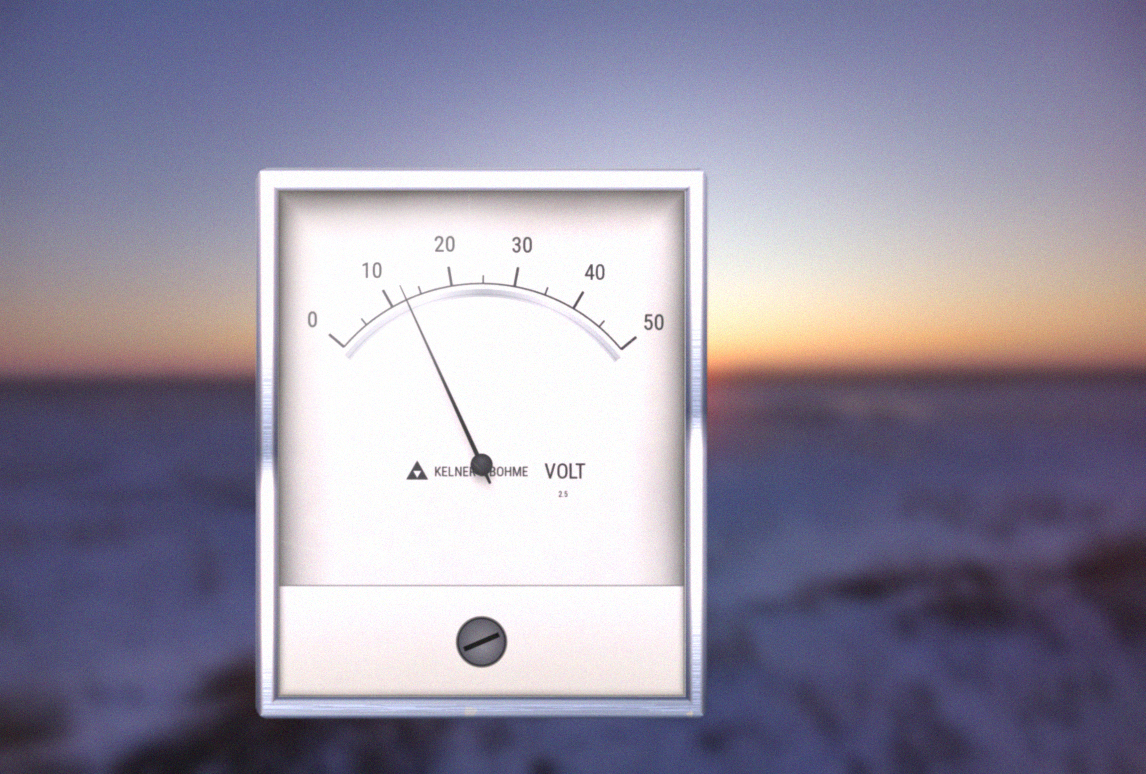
12.5V
